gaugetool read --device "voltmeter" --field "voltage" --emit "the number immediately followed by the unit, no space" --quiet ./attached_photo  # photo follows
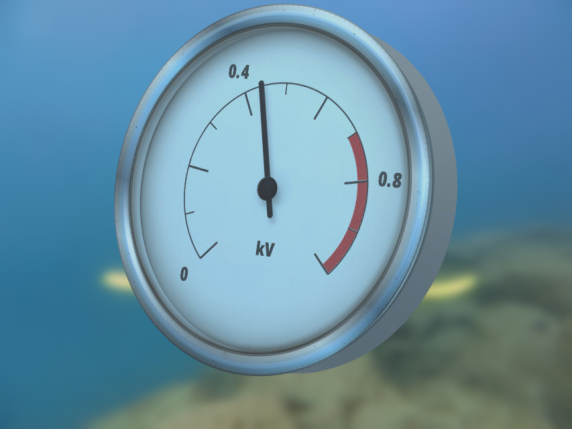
0.45kV
